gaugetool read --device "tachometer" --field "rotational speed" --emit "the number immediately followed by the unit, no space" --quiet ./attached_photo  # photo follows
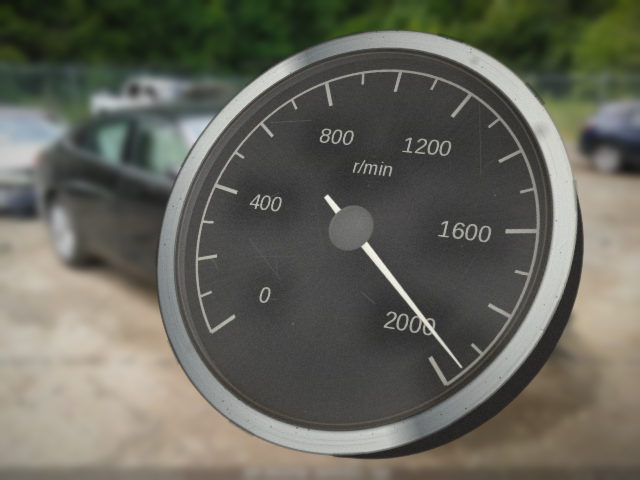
1950rpm
